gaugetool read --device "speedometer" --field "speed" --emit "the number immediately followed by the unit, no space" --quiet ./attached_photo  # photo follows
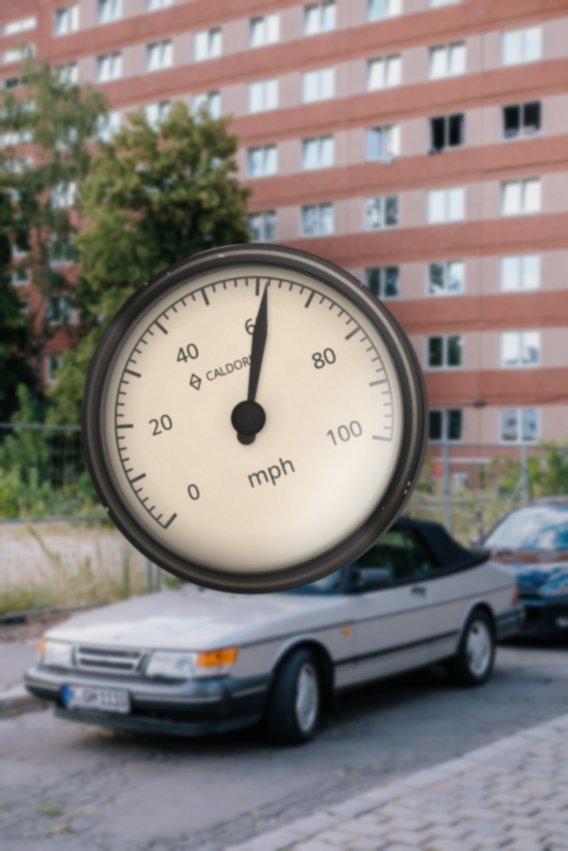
62mph
